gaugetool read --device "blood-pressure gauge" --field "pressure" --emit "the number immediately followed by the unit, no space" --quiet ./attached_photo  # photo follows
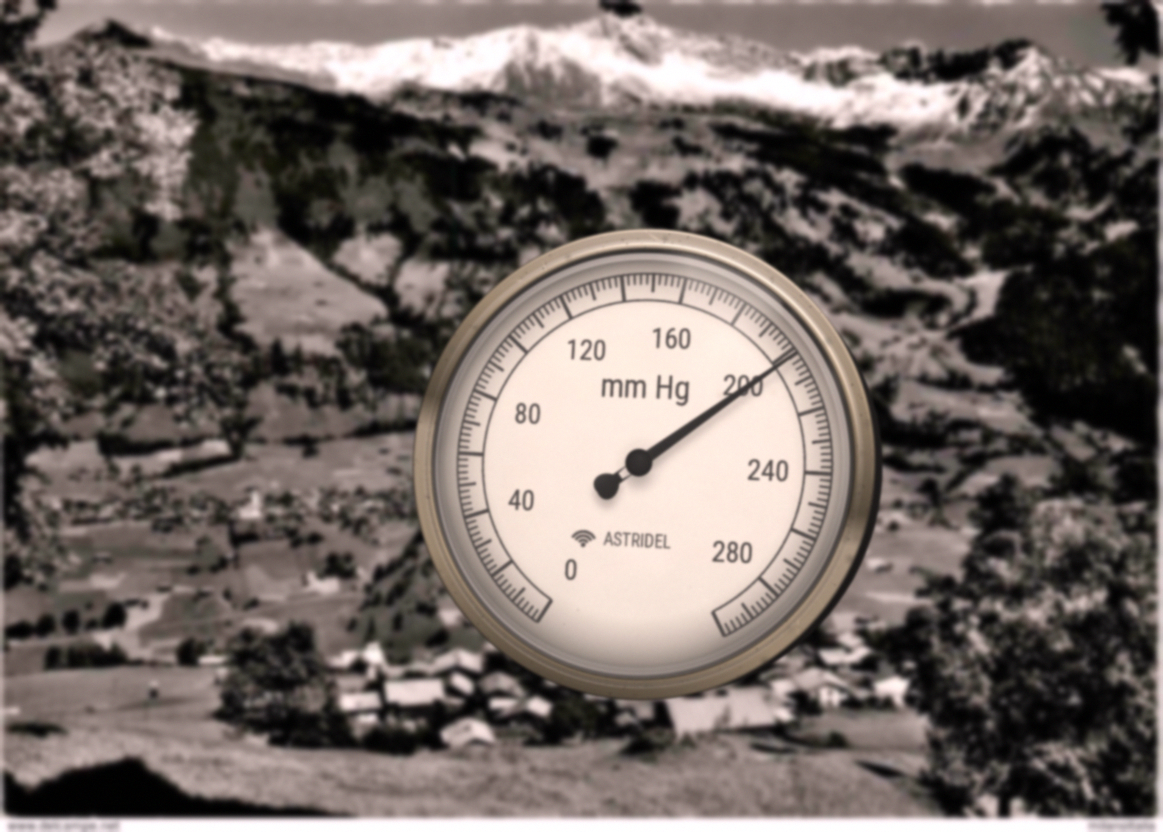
202mmHg
